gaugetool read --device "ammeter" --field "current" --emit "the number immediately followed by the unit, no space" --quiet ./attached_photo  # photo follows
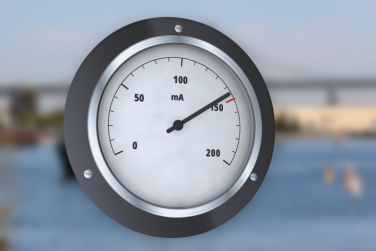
145mA
